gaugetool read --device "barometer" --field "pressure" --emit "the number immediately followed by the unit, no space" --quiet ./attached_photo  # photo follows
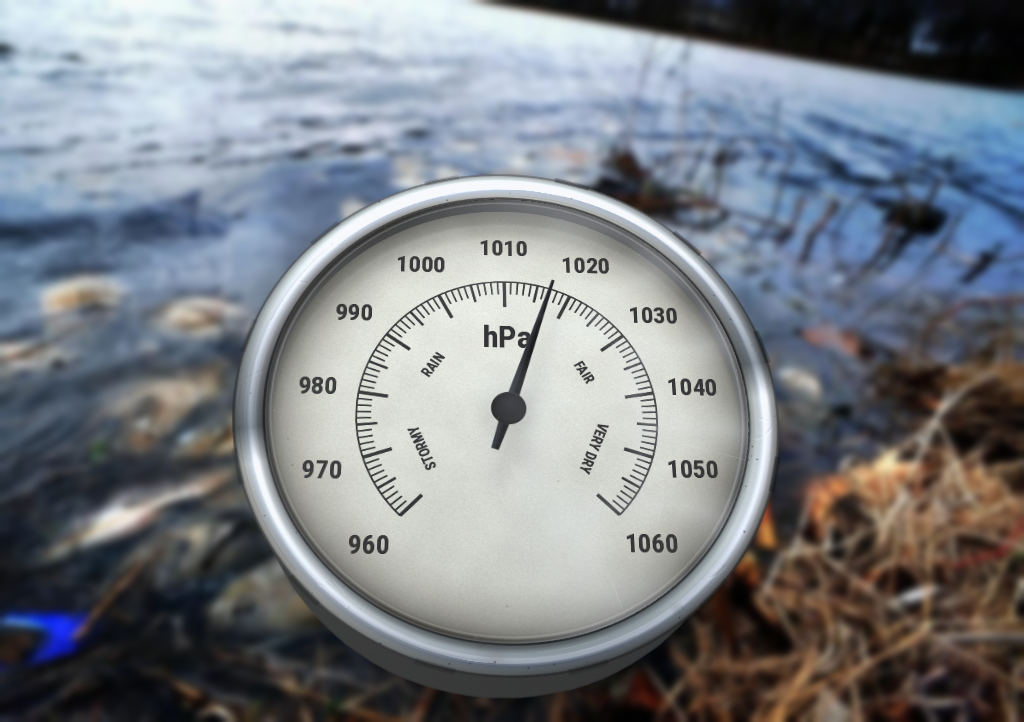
1017hPa
